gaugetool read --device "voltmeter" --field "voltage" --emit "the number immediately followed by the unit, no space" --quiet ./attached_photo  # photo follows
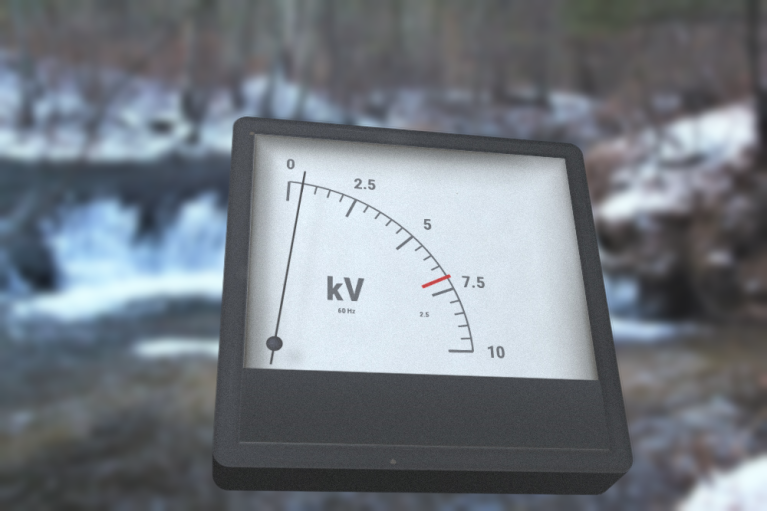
0.5kV
